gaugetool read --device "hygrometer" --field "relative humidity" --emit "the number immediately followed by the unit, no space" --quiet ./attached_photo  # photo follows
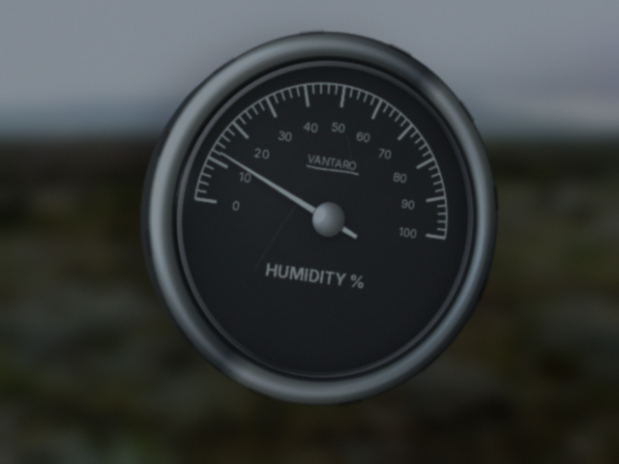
12%
